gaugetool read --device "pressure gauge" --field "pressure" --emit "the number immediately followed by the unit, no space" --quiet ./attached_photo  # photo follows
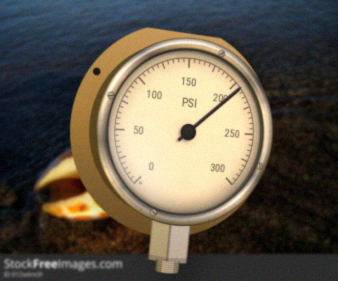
205psi
